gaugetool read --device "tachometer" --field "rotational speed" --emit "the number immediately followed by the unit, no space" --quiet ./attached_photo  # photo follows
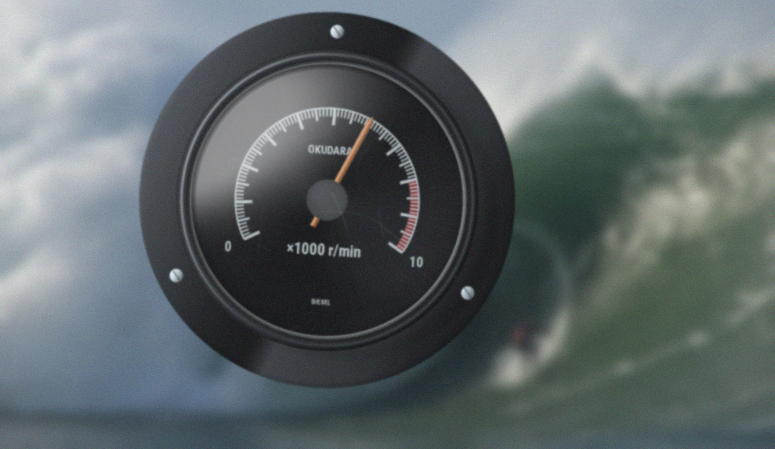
6000rpm
